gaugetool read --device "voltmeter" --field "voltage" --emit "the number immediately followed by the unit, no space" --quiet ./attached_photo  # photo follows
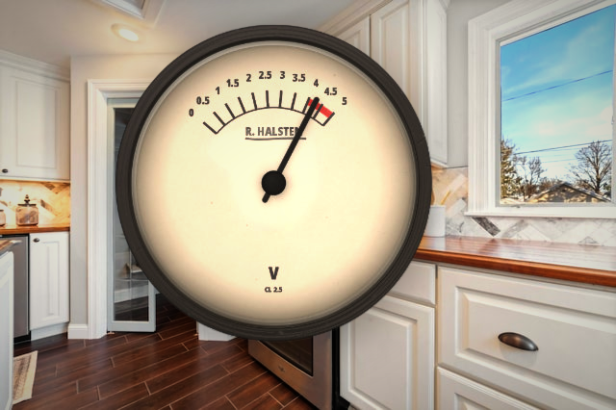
4.25V
